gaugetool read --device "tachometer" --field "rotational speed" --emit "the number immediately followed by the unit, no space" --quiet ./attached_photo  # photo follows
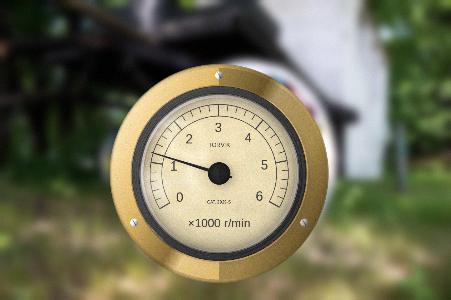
1200rpm
